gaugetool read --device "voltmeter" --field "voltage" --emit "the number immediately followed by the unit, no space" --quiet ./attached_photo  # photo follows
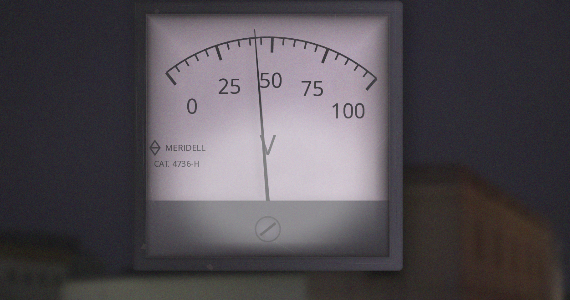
42.5V
